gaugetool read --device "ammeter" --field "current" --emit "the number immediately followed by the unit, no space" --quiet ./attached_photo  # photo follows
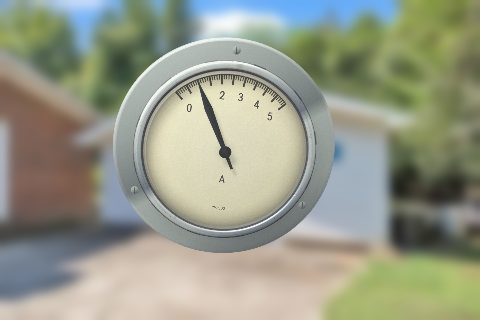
1A
